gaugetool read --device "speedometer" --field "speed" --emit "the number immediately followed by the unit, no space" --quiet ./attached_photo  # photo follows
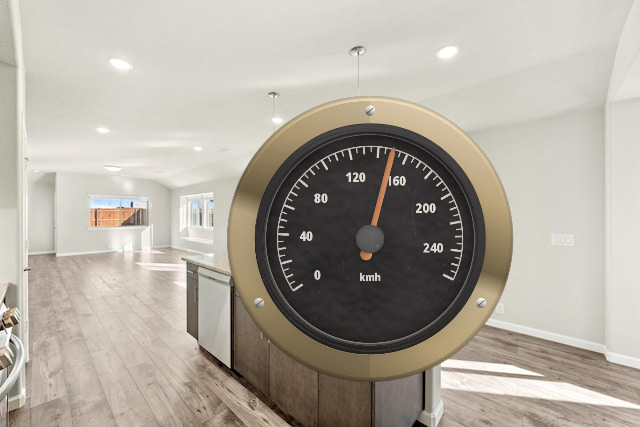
150km/h
